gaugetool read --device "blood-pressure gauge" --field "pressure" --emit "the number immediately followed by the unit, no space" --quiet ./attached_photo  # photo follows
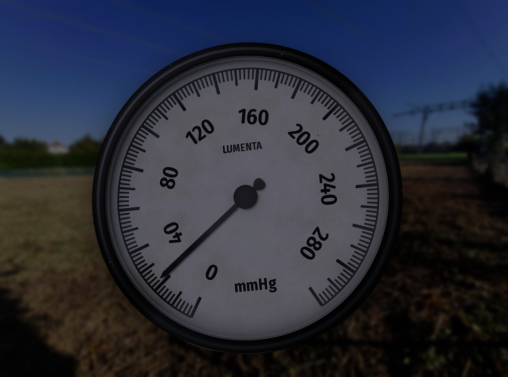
22mmHg
